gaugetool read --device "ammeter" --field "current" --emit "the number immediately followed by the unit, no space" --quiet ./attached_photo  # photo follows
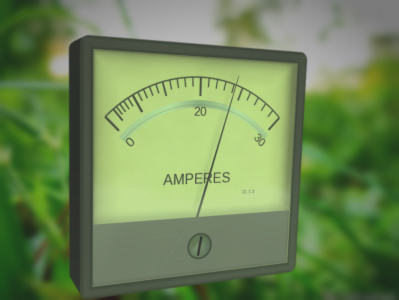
24A
